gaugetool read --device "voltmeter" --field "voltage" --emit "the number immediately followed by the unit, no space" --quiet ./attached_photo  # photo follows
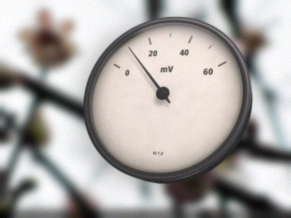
10mV
